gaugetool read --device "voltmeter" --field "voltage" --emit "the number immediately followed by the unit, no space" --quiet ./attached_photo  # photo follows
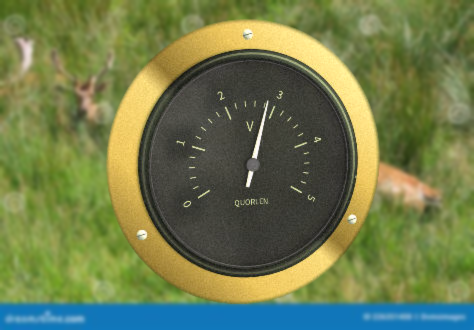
2.8V
